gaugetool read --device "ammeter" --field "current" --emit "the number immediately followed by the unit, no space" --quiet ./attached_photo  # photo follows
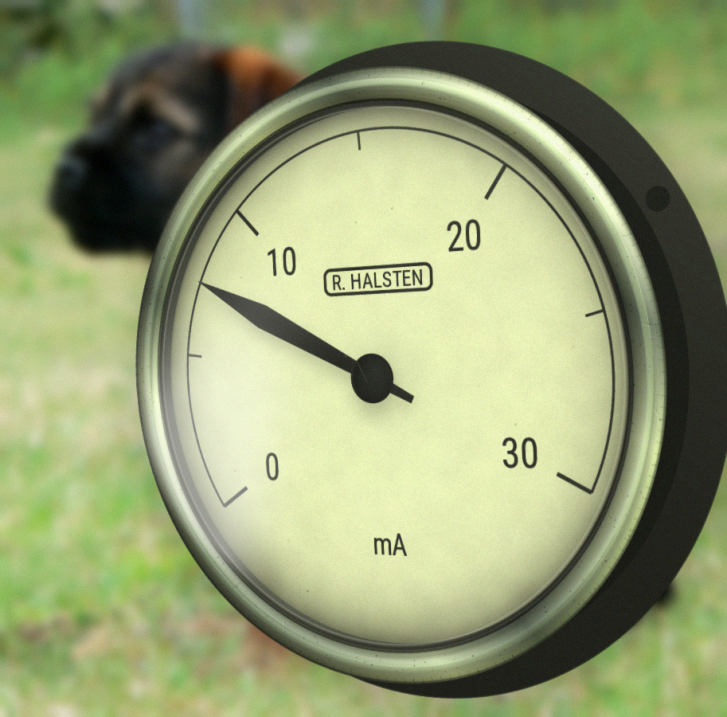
7.5mA
